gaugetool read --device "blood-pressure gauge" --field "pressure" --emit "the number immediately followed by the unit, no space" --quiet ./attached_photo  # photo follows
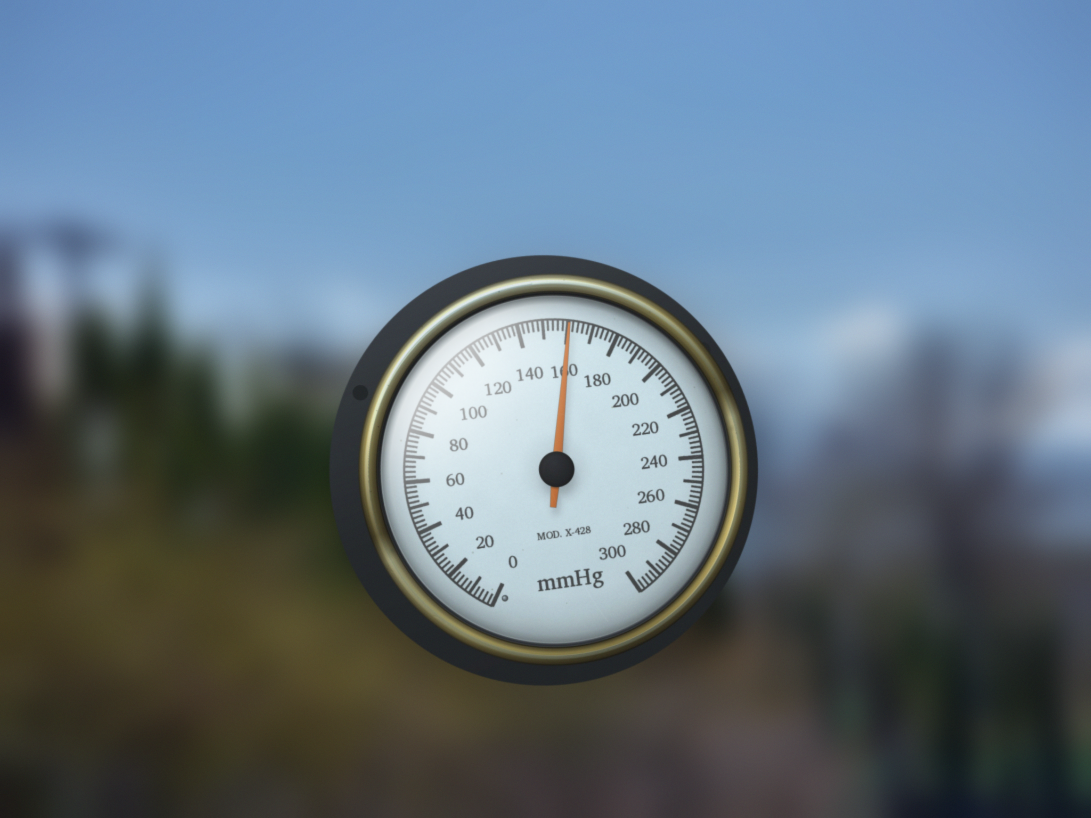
160mmHg
